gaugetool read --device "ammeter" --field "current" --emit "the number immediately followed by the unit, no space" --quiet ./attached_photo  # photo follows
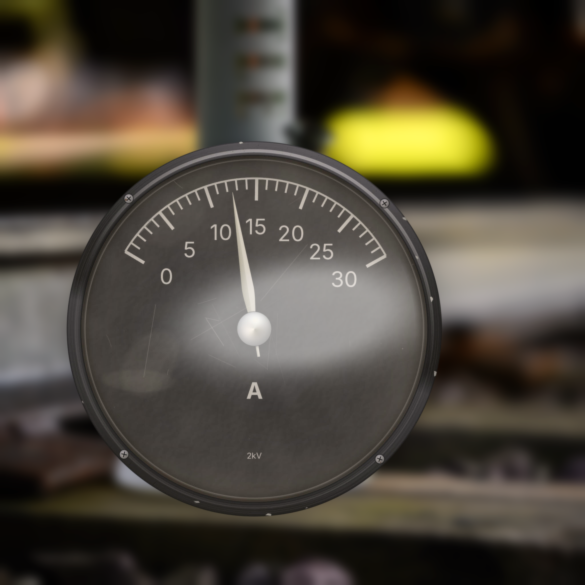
12.5A
